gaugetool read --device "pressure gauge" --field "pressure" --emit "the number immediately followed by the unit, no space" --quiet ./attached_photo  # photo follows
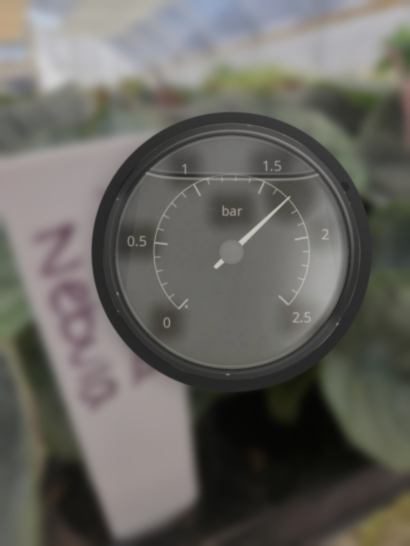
1.7bar
